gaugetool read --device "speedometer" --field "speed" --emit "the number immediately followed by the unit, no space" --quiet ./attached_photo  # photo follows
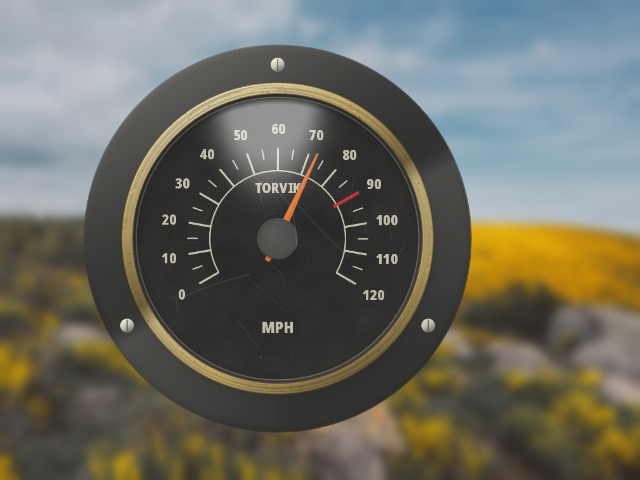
72.5mph
